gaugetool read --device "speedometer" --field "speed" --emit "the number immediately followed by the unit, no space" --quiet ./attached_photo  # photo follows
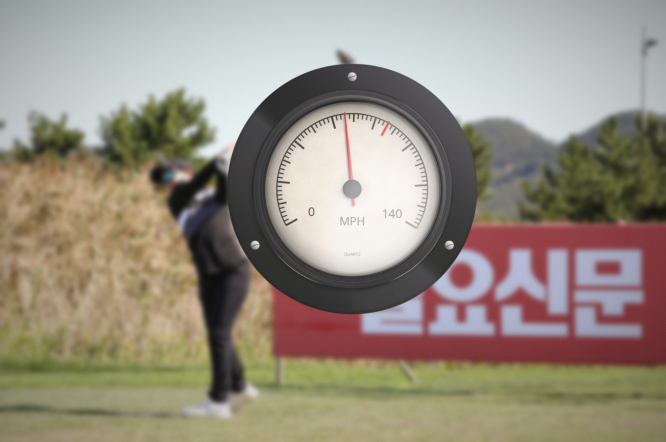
66mph
